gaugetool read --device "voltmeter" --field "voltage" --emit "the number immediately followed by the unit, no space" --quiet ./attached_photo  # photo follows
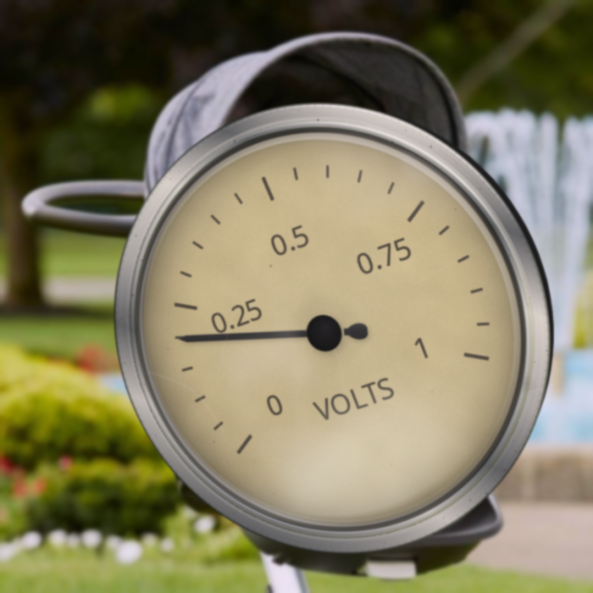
0.2V
